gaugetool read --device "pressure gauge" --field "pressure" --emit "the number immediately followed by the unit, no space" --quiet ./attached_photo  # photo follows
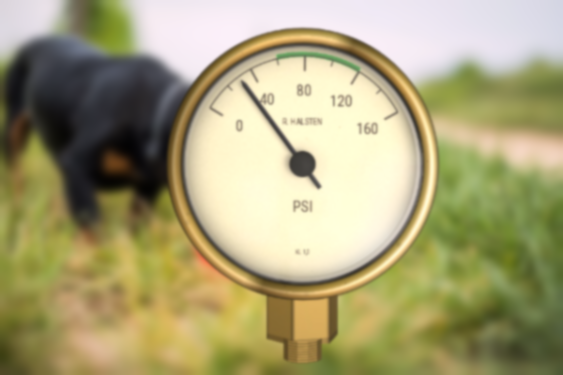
30psi
